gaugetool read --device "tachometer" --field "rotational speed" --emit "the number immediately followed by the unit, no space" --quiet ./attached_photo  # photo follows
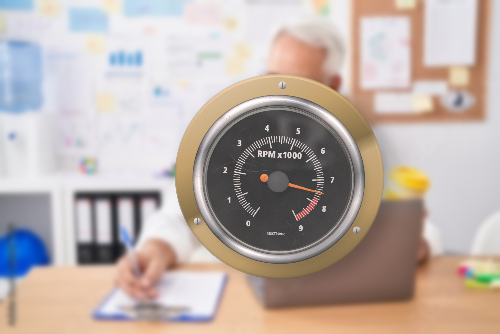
7500rpm
